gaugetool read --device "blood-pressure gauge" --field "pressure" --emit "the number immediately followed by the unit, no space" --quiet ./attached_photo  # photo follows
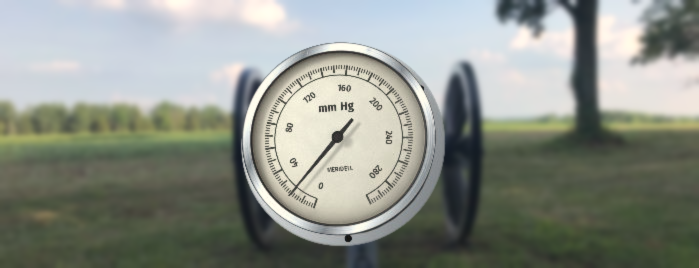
20mmHg
